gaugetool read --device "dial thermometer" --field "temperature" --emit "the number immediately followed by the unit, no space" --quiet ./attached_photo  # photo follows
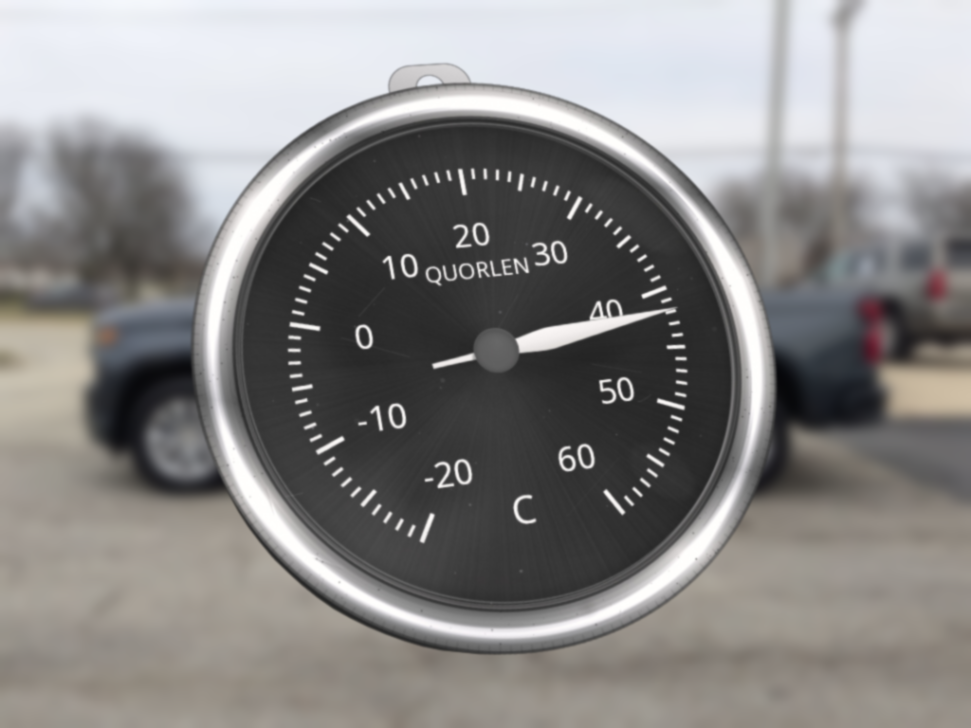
42°C
